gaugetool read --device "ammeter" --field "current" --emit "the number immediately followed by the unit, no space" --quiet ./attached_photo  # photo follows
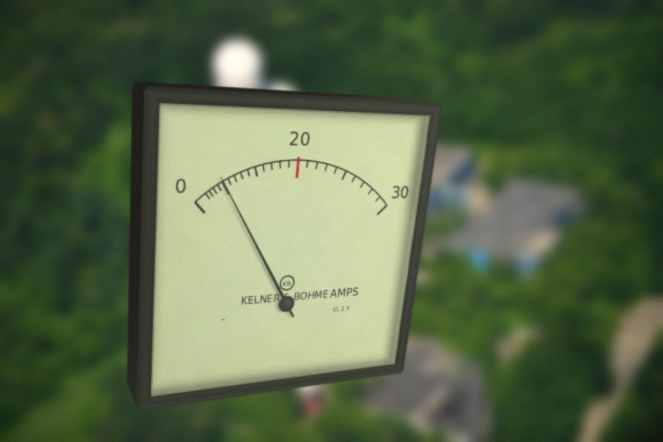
10A
